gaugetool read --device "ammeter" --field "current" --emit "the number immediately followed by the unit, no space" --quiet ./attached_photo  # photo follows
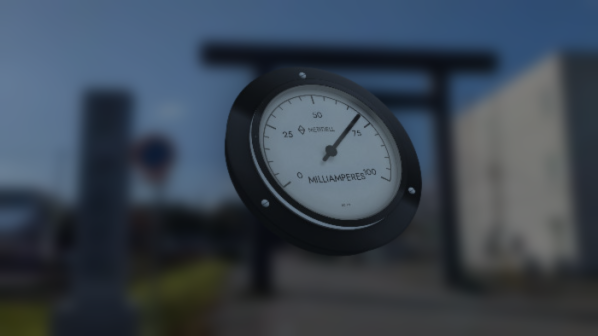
70mA
